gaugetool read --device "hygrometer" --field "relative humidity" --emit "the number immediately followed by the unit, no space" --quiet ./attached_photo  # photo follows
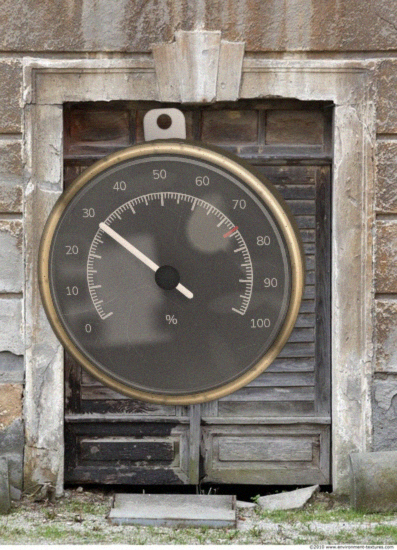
30%
